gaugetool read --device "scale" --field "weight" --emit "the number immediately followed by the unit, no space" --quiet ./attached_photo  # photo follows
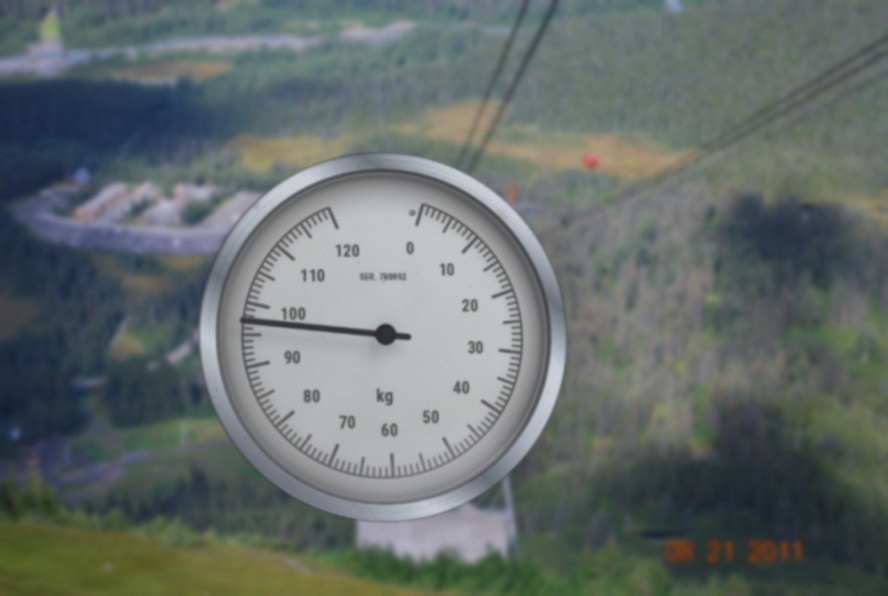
97kg
